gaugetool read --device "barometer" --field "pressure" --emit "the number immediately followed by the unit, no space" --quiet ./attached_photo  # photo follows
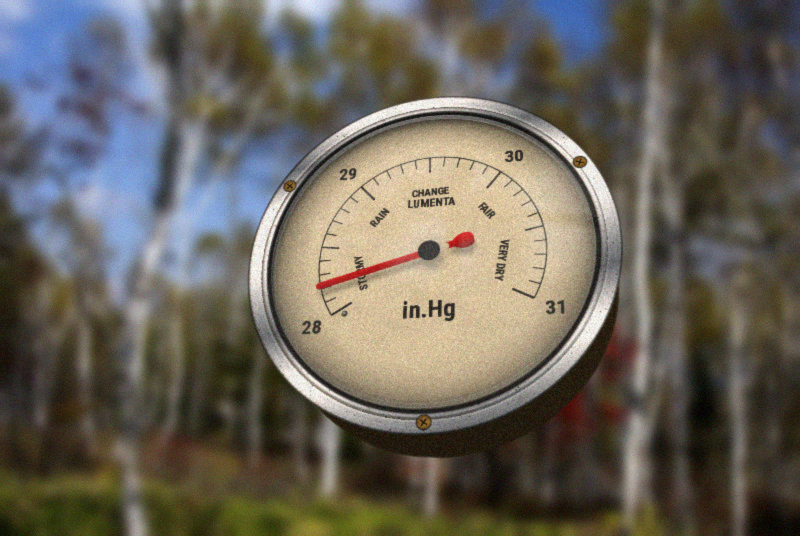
28.2inHg
